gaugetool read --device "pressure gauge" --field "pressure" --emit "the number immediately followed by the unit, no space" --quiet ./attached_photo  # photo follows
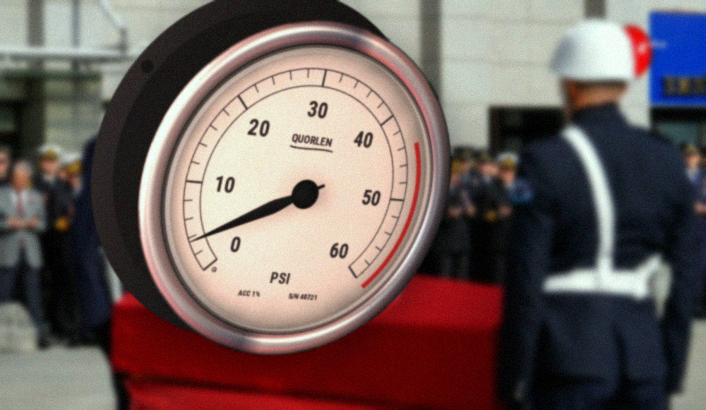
4psi
